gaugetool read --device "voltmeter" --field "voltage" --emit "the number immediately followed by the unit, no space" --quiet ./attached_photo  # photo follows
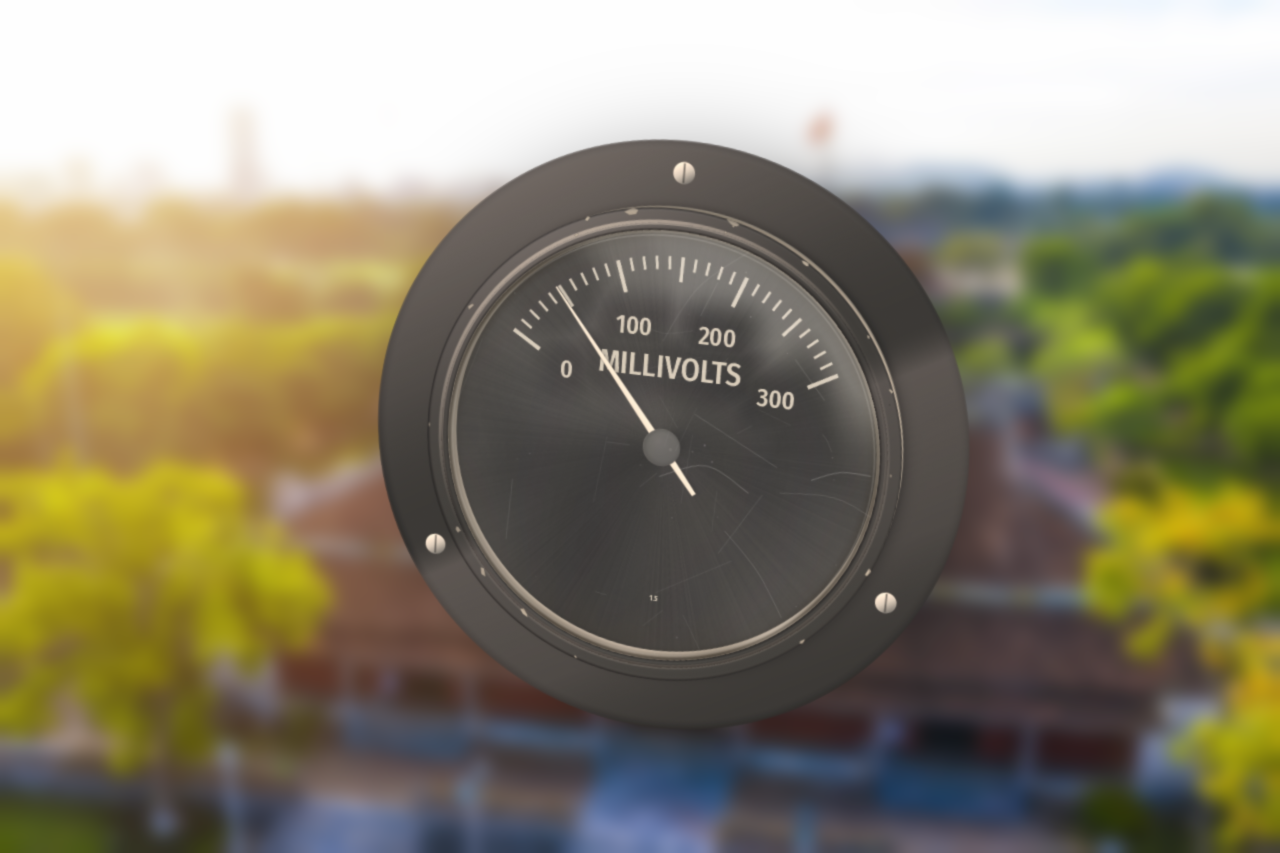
50mV
